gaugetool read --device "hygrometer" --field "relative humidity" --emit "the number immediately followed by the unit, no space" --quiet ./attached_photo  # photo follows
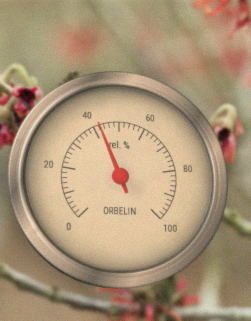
42%
